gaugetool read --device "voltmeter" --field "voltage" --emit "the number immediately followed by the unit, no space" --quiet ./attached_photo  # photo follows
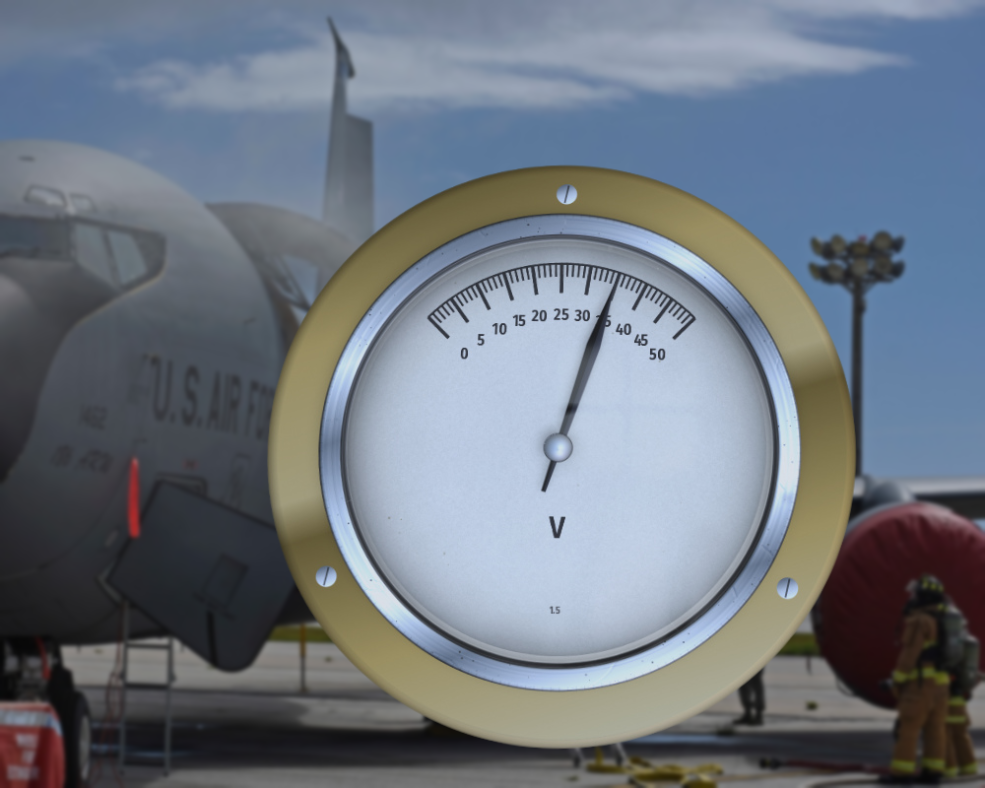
35V
